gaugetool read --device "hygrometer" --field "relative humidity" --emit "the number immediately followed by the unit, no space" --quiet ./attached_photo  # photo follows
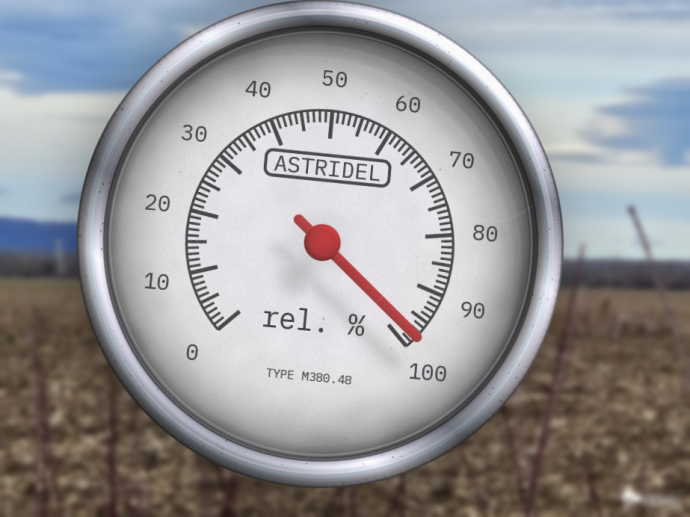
98%
